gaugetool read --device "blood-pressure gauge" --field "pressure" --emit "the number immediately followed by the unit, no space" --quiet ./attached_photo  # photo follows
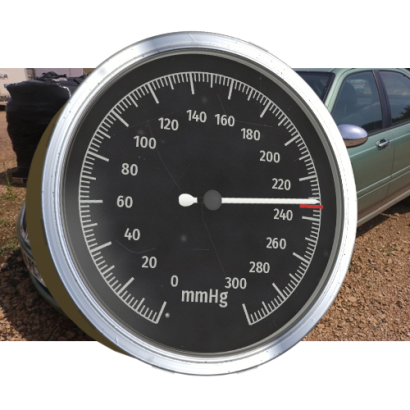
232mmHg
